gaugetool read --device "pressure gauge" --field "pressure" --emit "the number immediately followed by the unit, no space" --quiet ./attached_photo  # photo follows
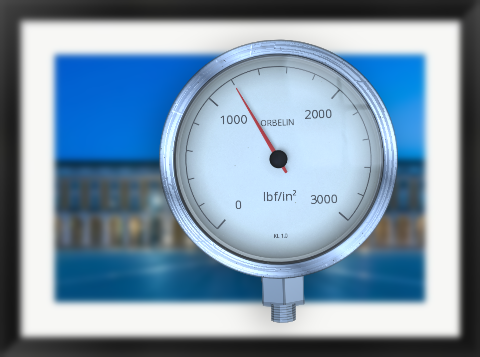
1200psi
